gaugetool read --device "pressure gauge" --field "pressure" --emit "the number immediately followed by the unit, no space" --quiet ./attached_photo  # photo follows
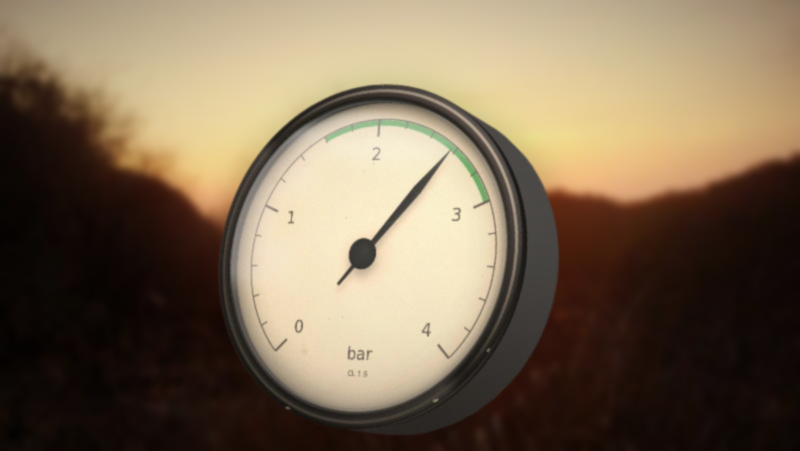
2.6bar
